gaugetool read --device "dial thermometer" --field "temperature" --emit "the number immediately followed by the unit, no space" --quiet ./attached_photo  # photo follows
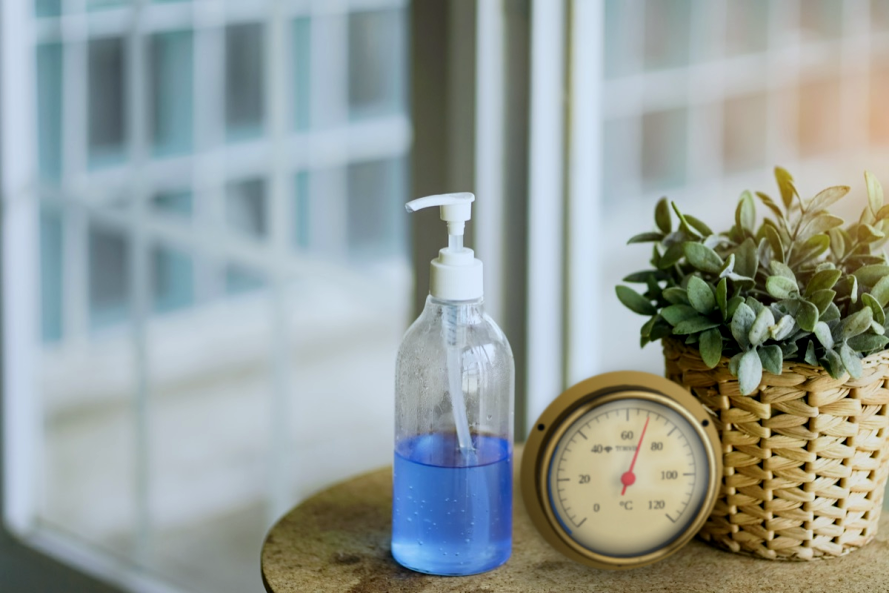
68°C
